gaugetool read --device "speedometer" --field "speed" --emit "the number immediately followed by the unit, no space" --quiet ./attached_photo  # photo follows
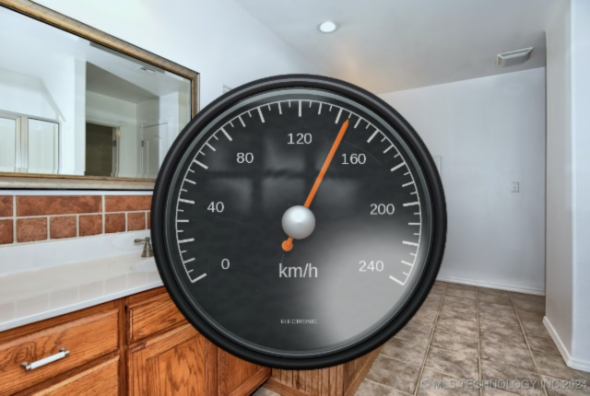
145km/h
